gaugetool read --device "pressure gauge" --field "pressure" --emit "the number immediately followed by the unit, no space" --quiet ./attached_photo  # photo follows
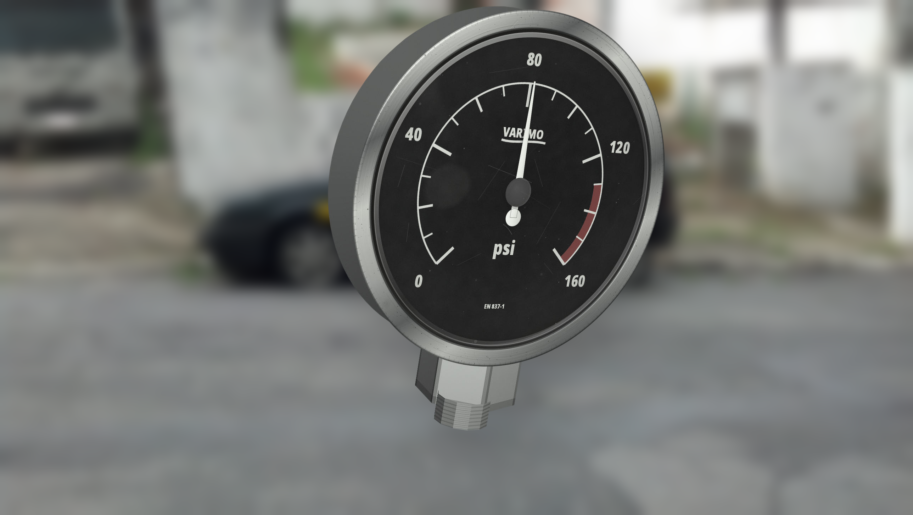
80psi
